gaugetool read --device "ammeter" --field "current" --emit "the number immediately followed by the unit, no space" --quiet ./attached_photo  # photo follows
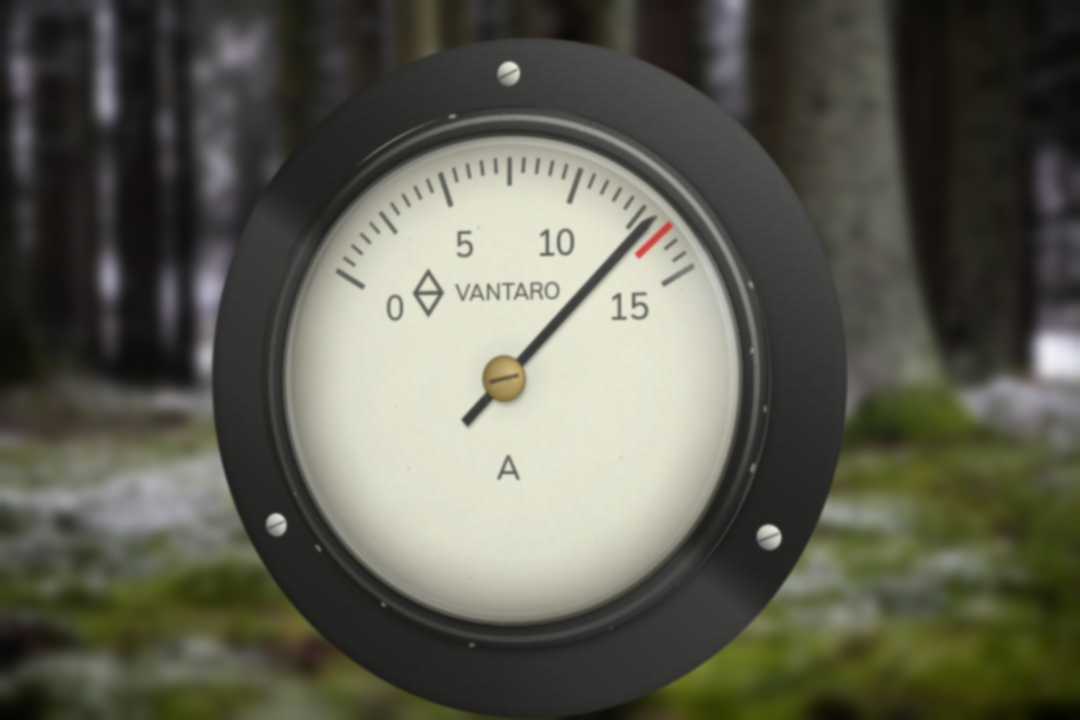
13A
